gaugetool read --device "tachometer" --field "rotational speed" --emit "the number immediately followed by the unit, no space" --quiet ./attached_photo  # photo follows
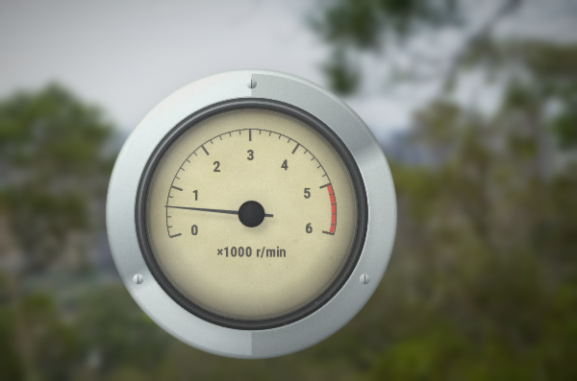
600rpm
